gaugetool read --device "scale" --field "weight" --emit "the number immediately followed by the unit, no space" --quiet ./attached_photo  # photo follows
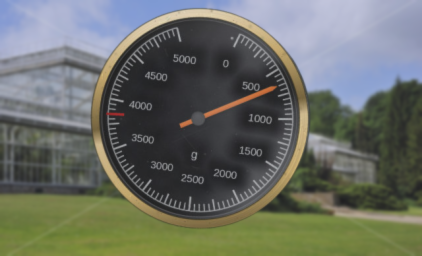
650g
